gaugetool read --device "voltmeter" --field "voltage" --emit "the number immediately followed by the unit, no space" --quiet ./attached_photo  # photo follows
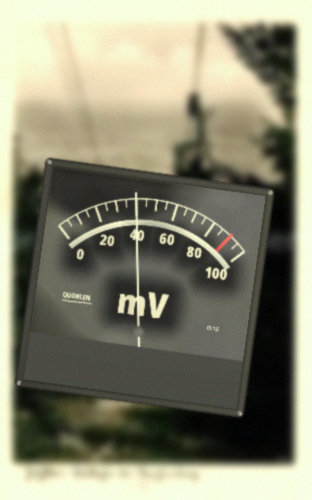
40mV
